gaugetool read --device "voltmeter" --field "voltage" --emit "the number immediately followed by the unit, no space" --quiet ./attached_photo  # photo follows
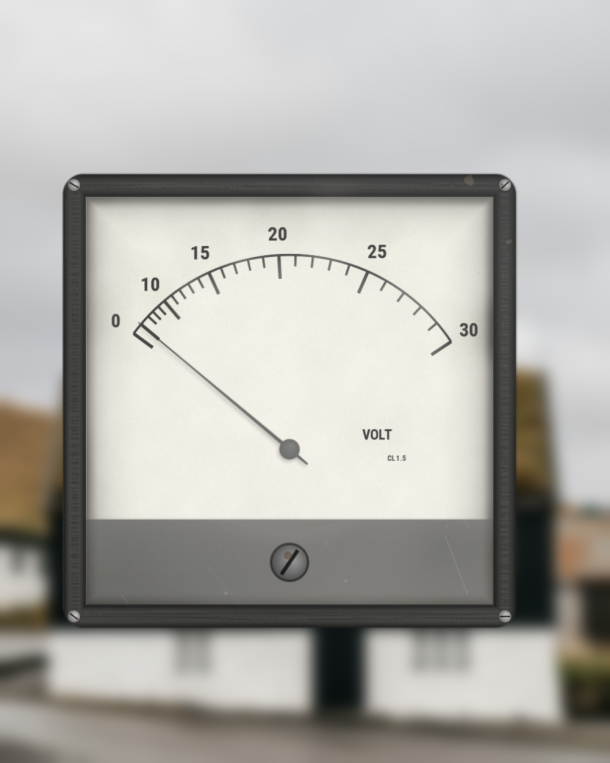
5V
